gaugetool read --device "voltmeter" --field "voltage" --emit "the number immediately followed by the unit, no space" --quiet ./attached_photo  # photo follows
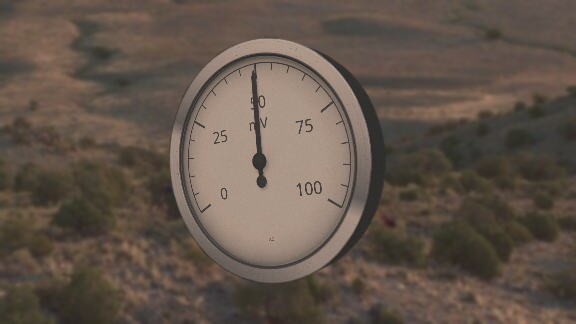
50mV
